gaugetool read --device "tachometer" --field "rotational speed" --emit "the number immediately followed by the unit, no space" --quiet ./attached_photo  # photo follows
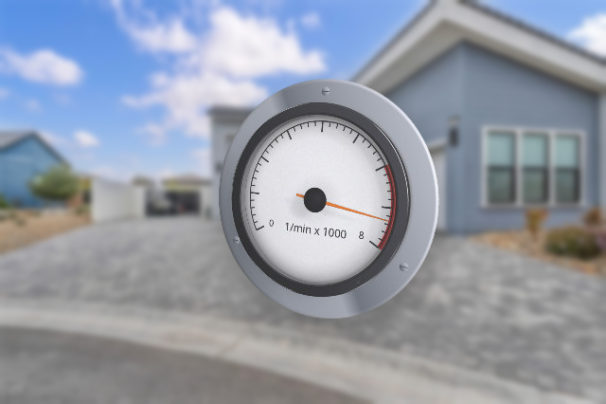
7300rpm
